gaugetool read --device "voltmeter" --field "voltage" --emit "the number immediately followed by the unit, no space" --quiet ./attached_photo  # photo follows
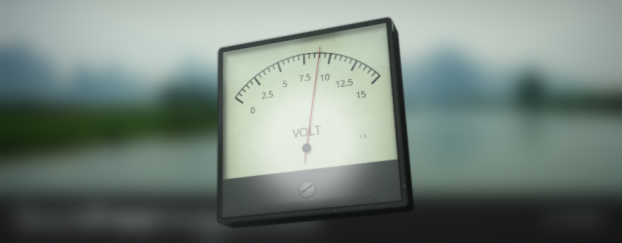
9V
